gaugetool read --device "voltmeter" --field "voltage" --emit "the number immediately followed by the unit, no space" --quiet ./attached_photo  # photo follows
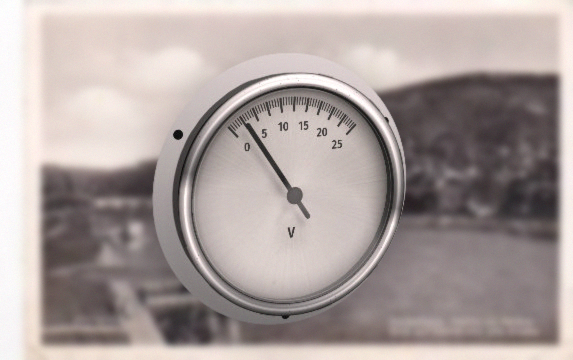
2.5V
